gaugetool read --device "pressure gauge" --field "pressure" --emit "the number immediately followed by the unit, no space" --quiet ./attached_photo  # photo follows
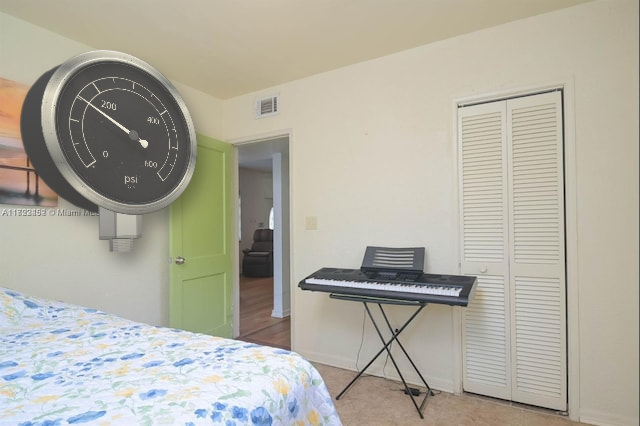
150psi
